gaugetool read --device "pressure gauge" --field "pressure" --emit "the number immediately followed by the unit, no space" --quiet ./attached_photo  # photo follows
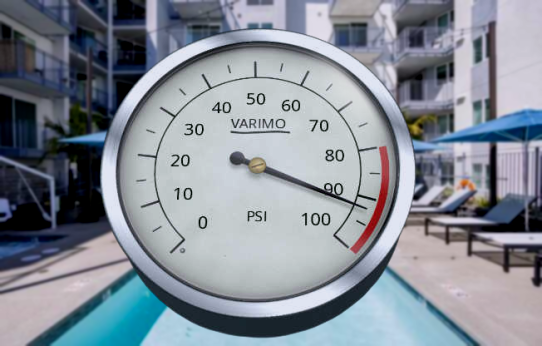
92.5psi
